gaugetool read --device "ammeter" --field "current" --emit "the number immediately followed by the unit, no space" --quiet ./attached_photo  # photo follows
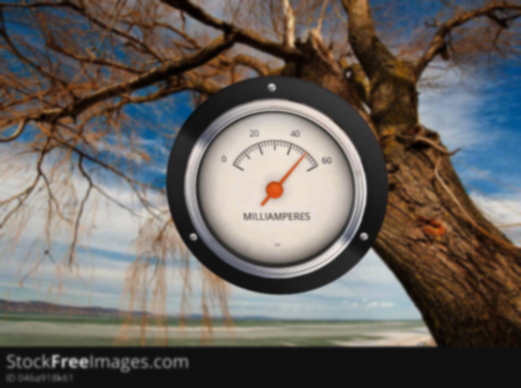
50mA
